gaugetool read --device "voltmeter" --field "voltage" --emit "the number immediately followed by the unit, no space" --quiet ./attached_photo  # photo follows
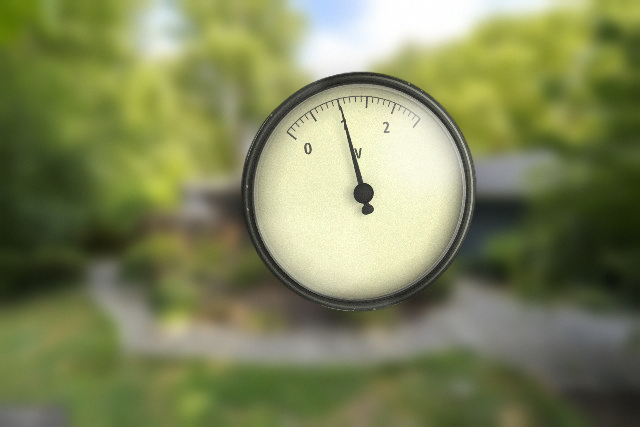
1V
